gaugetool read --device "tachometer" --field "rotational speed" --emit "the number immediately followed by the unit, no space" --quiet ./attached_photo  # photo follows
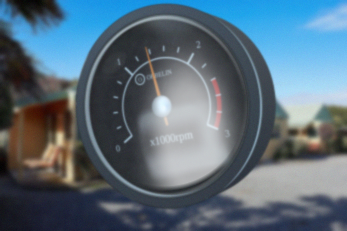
1400rpm
